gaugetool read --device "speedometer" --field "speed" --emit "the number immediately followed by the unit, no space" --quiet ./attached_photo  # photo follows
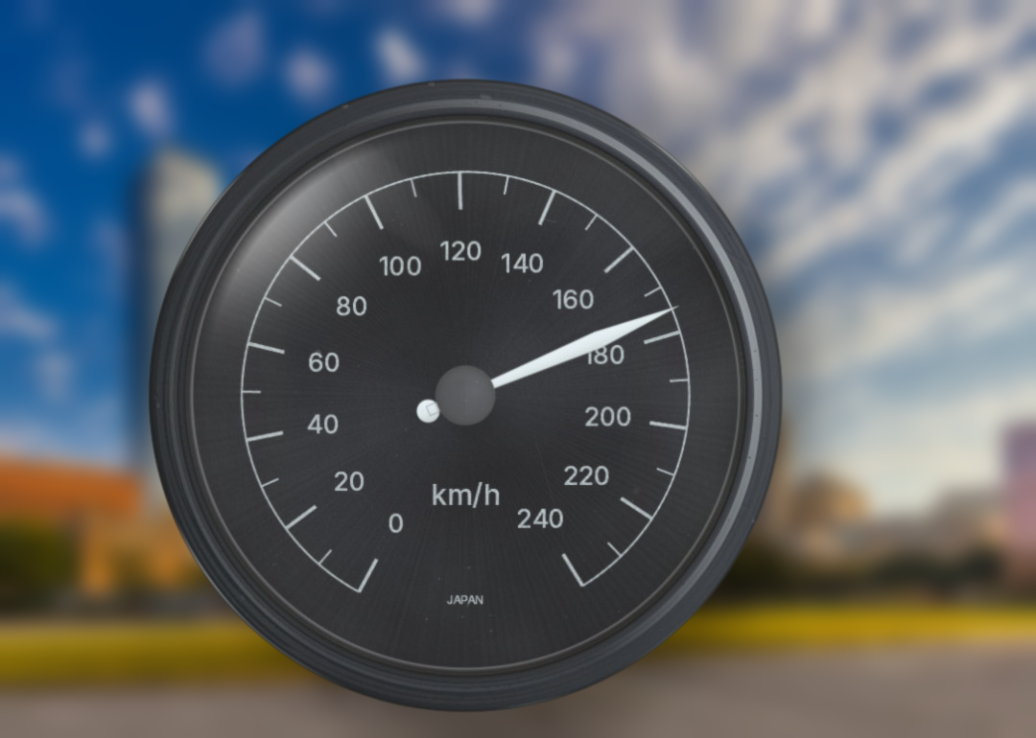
175km/h
